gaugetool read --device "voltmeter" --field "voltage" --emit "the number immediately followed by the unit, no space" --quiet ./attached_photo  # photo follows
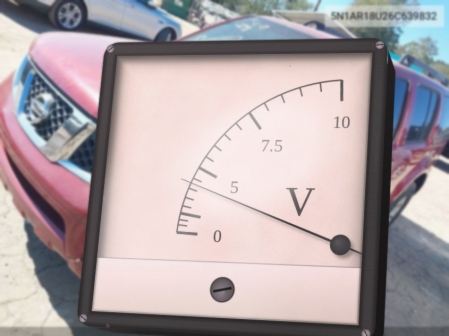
4.25V
